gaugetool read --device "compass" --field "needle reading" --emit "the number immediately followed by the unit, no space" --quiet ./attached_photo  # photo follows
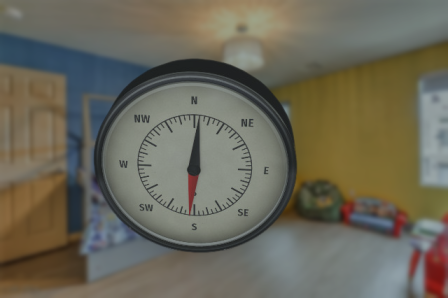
185°
